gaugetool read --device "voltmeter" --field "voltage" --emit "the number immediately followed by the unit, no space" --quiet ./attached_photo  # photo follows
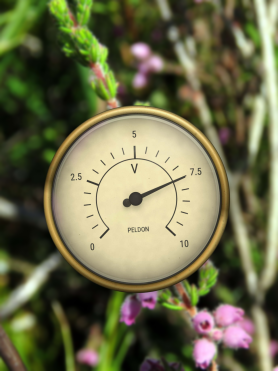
7.5V
